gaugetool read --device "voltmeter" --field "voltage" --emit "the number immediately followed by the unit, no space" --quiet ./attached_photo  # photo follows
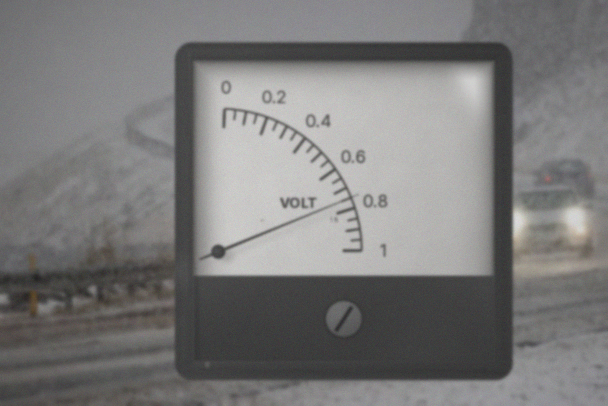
0.75V
